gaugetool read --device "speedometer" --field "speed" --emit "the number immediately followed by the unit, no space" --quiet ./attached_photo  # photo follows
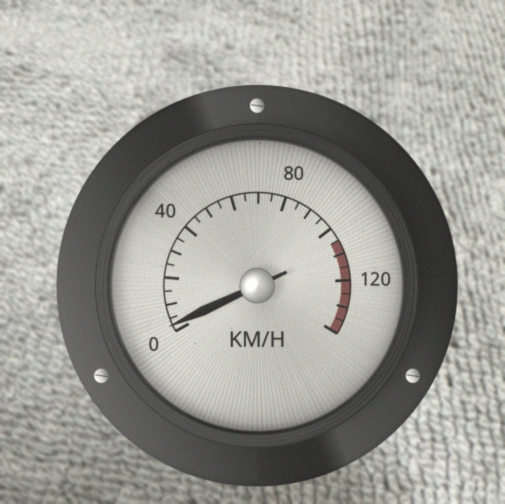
2.5km/h
